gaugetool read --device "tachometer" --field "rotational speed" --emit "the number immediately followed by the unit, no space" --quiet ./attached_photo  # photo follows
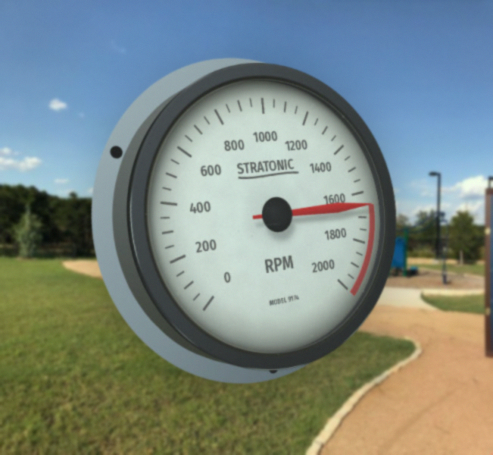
1650rpm
